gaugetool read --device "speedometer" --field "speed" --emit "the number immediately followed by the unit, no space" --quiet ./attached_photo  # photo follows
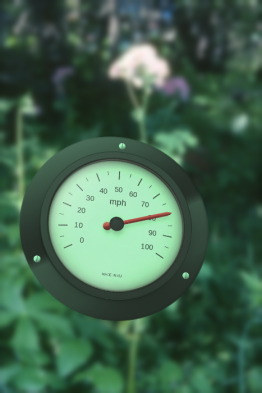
80mph
